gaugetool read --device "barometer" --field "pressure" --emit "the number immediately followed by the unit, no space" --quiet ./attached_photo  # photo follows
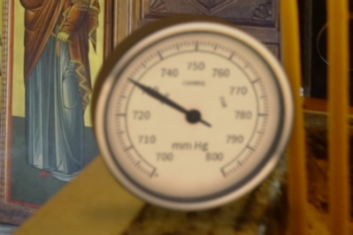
730mmHg
